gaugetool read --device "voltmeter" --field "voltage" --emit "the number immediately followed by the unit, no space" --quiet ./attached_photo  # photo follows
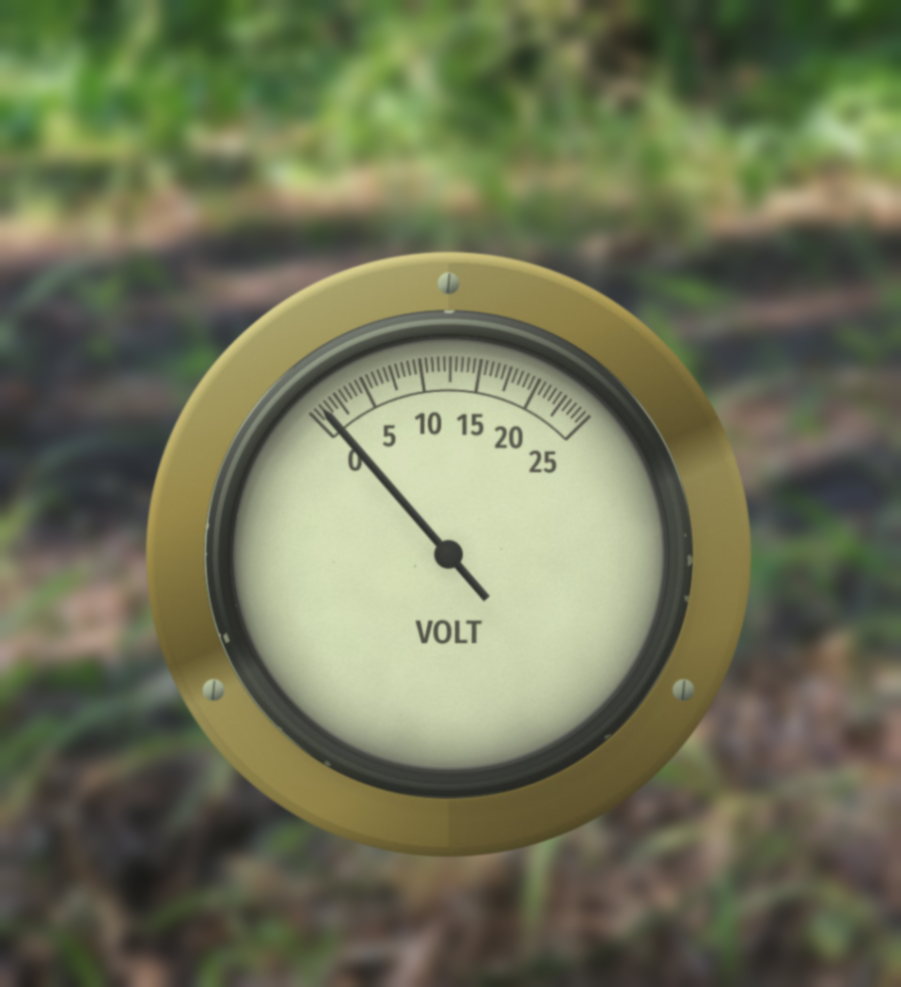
1V
